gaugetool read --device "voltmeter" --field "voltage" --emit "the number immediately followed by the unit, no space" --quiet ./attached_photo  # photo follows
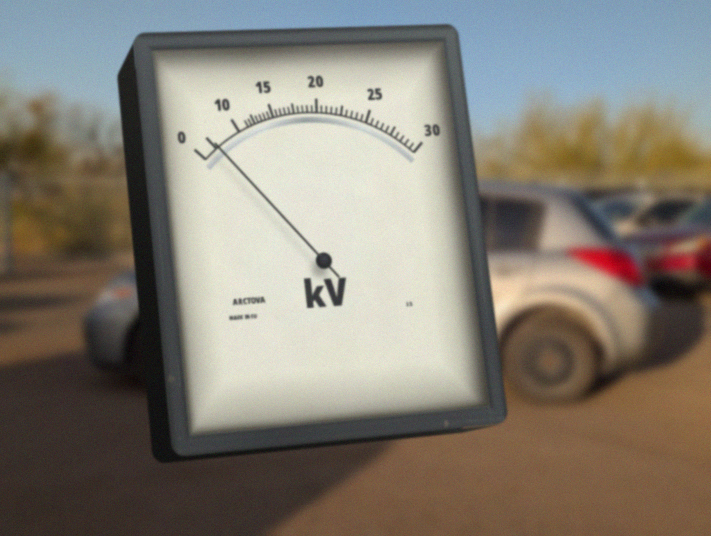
5kV
